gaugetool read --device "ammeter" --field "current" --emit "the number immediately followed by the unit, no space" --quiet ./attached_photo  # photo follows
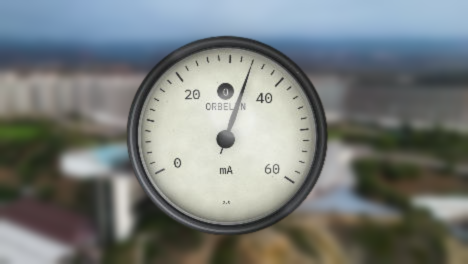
34mA
